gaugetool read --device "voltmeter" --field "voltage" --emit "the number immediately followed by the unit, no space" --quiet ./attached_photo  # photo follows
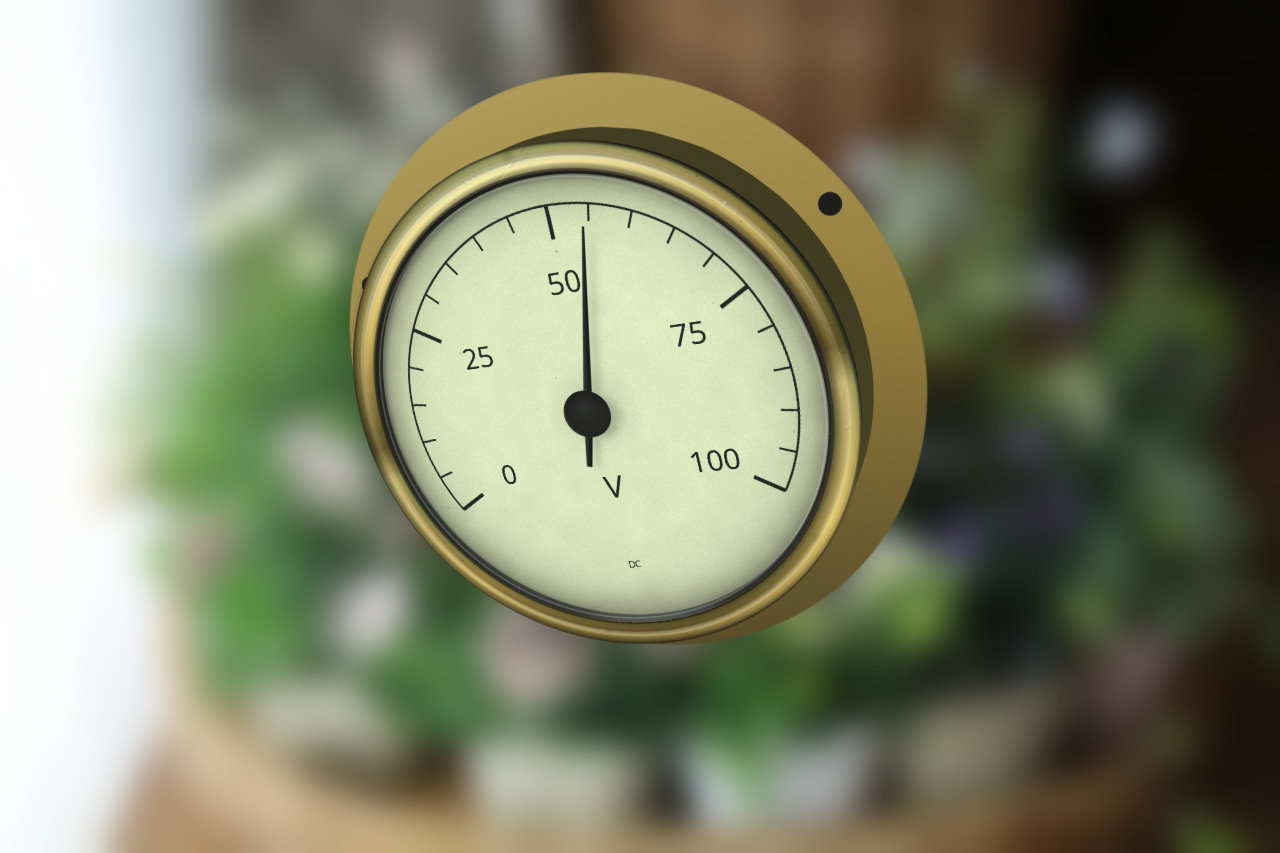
55V
